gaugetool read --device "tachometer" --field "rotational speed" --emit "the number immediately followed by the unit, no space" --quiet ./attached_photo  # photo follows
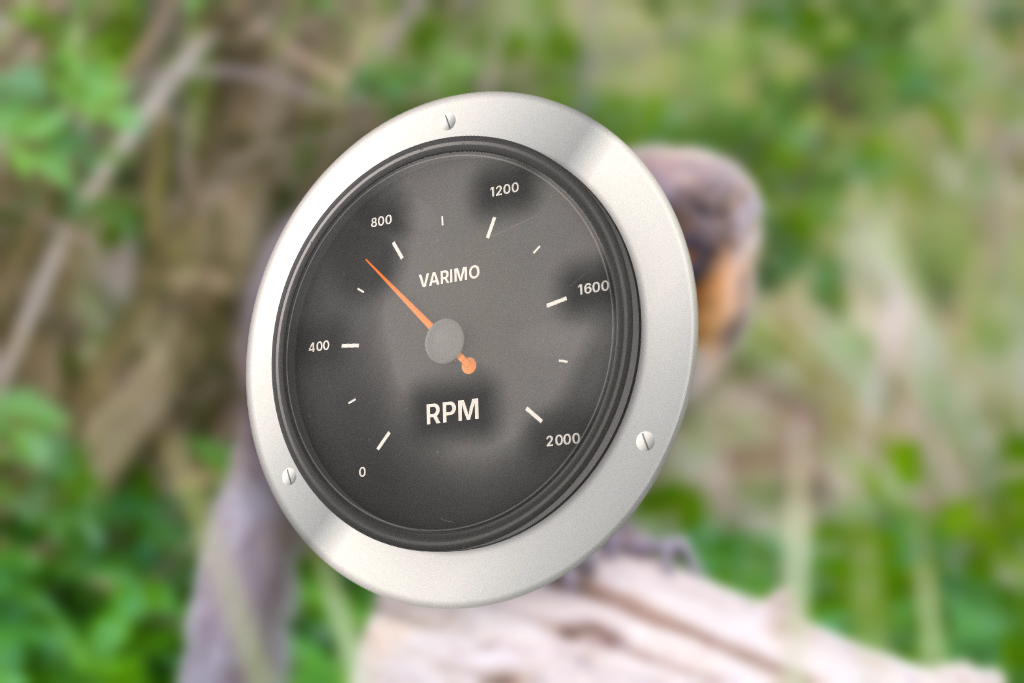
700rpm
